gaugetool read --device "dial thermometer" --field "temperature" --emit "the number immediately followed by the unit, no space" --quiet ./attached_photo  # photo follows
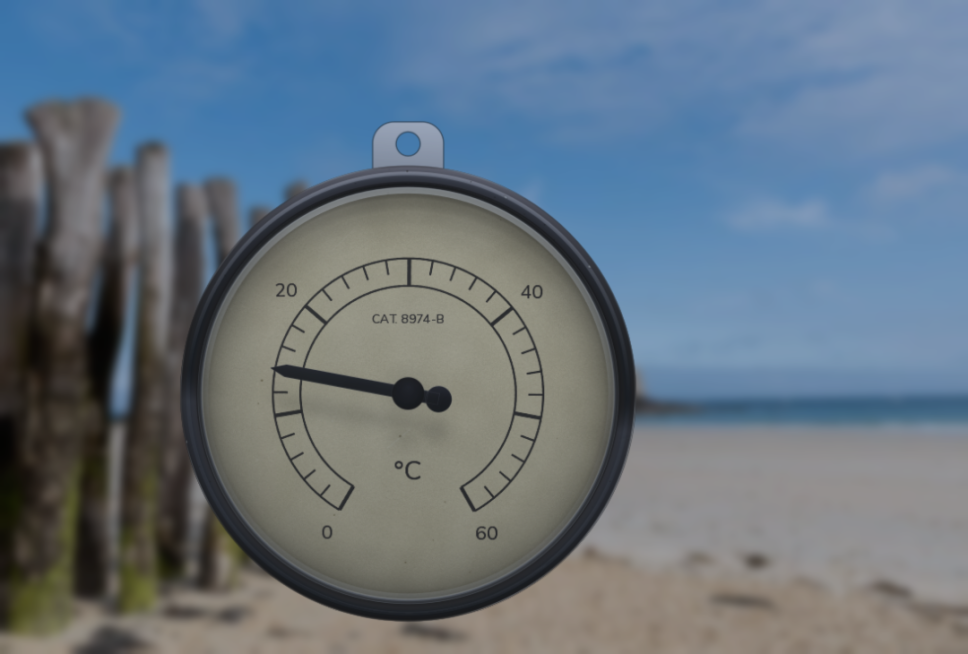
14°C
